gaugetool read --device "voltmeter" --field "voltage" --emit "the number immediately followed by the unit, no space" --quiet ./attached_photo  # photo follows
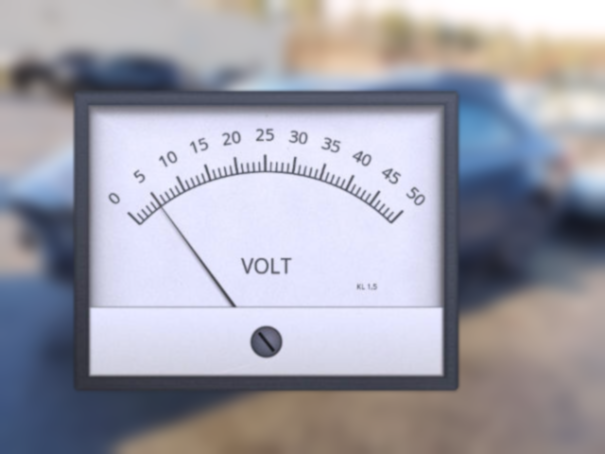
5V
